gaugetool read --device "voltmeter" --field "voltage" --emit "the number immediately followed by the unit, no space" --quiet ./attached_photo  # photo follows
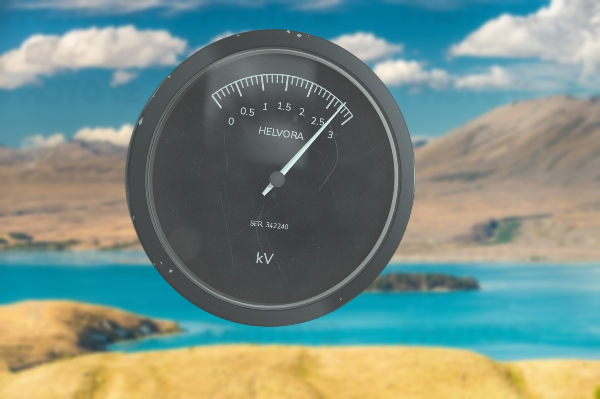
2.7kV
